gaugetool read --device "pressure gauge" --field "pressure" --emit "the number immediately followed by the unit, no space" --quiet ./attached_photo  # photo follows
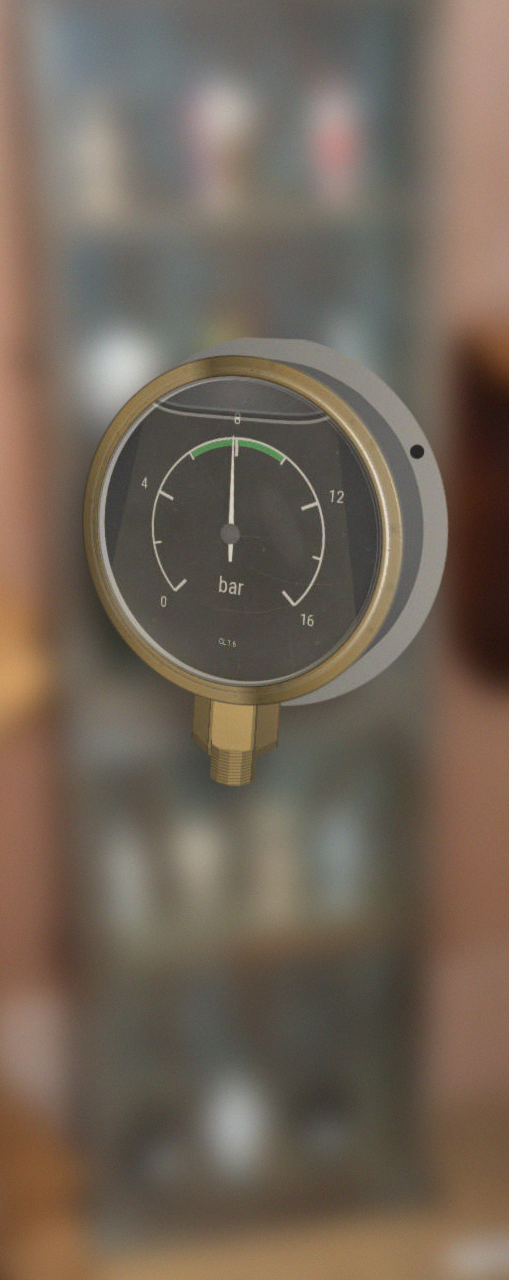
8bar
